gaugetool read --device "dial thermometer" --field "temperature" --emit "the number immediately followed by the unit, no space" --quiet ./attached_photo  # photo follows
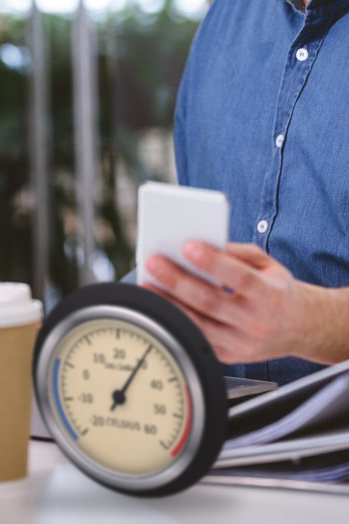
30°C
